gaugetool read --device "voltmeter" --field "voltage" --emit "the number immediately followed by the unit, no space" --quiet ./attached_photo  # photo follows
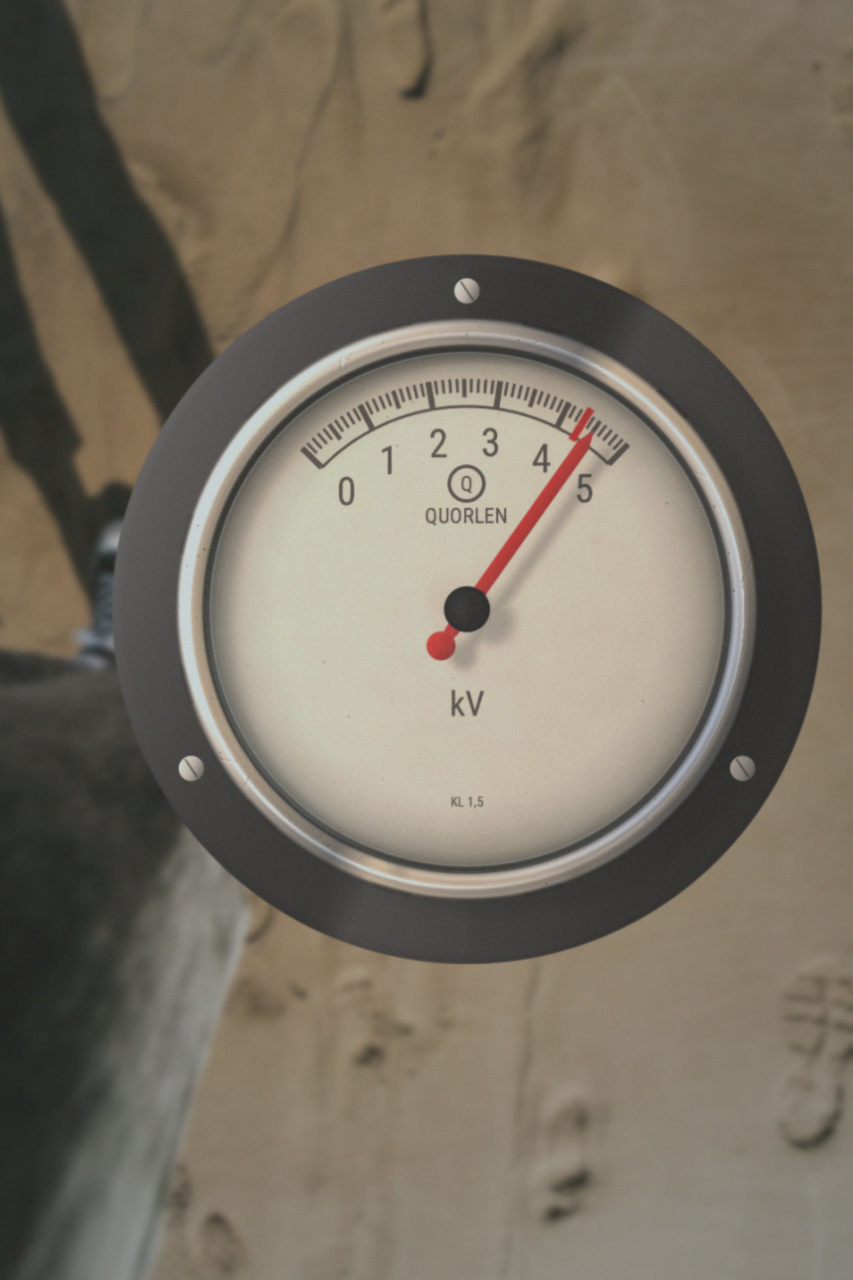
4.5kV
